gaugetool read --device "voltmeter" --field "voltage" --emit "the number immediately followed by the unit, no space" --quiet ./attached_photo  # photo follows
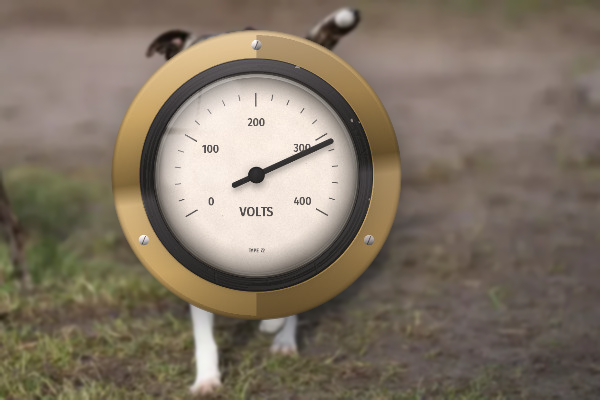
310V
